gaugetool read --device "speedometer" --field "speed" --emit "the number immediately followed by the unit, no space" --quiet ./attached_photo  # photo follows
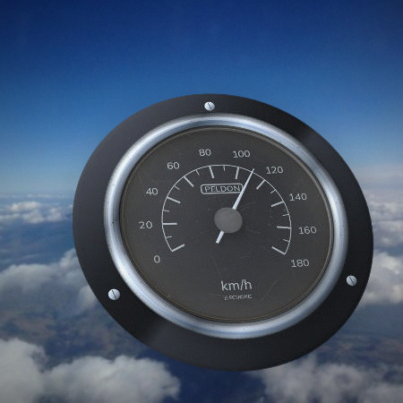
110km/h
